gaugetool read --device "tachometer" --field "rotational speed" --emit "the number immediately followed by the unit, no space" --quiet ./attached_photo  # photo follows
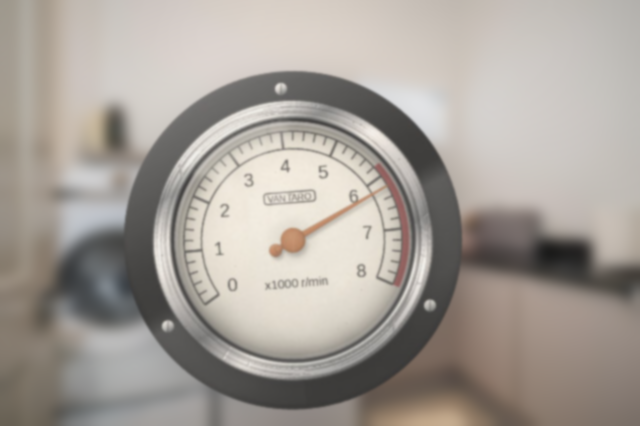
6200rpm
